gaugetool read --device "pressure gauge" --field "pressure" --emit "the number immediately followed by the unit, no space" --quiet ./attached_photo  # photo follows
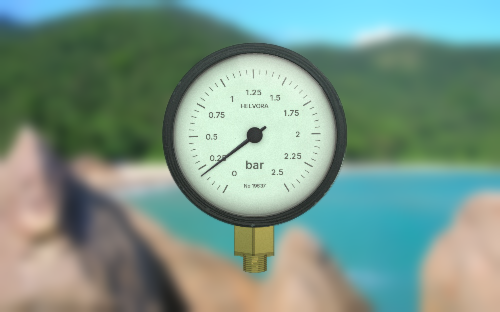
0.2bar
